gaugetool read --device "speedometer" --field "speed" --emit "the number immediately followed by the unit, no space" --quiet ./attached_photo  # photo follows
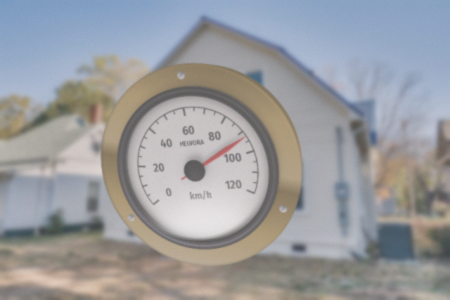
92.5km/h
